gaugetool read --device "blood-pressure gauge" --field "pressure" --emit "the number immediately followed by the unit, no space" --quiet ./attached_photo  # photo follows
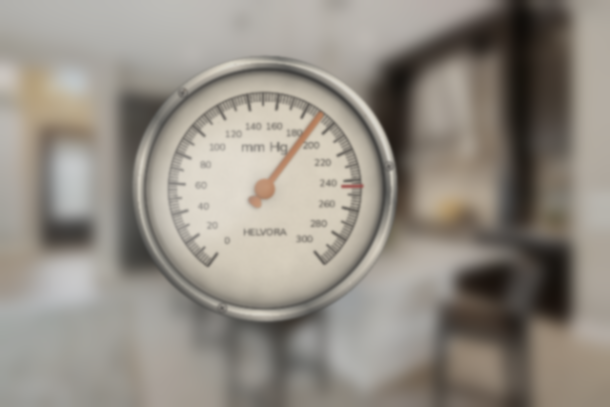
190mmHg
